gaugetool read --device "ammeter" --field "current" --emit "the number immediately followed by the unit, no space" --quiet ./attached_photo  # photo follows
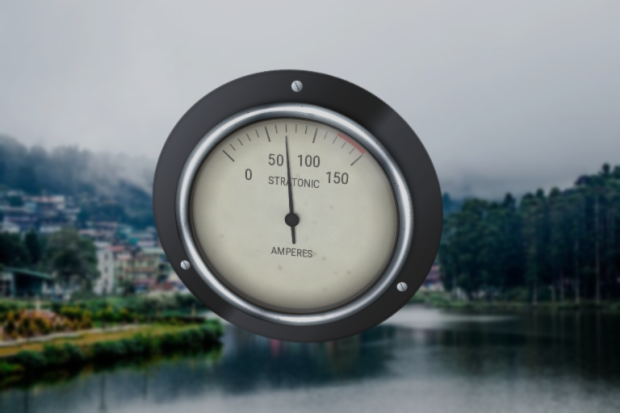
70A
